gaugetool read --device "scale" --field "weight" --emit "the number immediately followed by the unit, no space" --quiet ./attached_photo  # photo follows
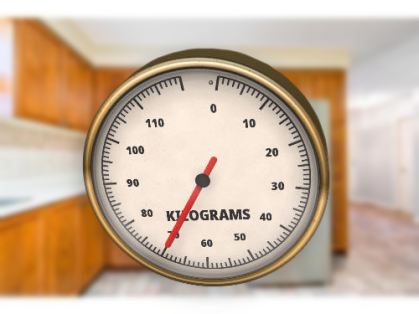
70kg
